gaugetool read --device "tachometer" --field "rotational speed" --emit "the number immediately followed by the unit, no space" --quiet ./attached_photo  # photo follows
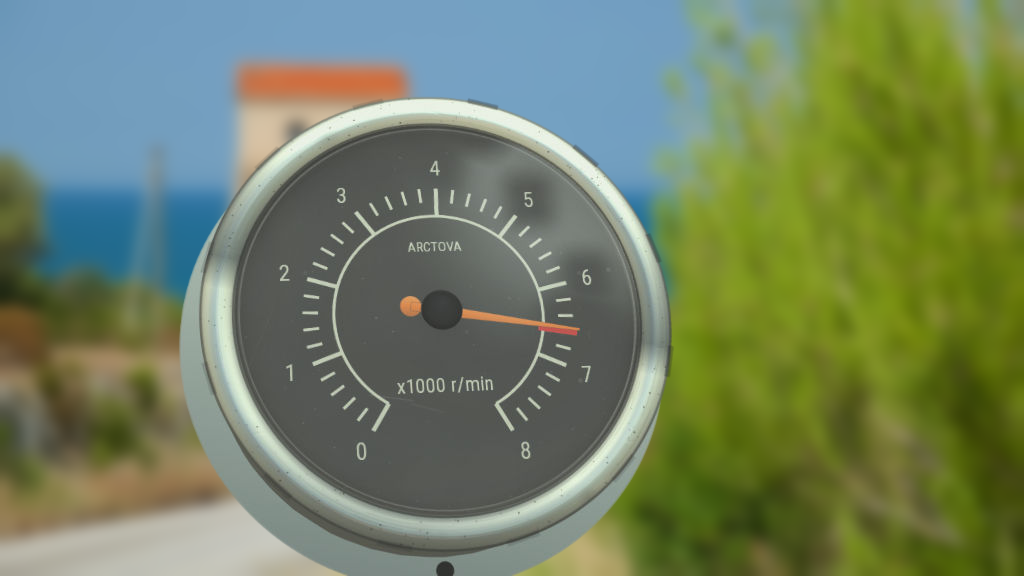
6600rpm
